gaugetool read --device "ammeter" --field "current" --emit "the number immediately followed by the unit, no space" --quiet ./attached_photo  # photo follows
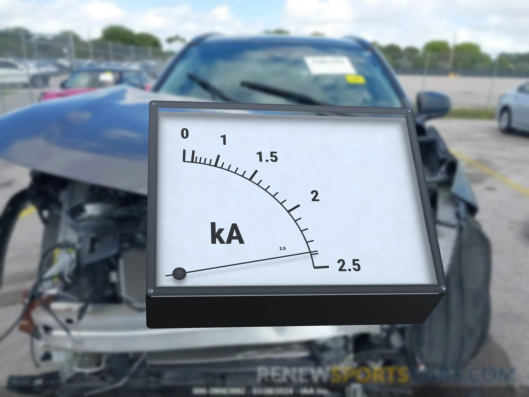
2.4kA
